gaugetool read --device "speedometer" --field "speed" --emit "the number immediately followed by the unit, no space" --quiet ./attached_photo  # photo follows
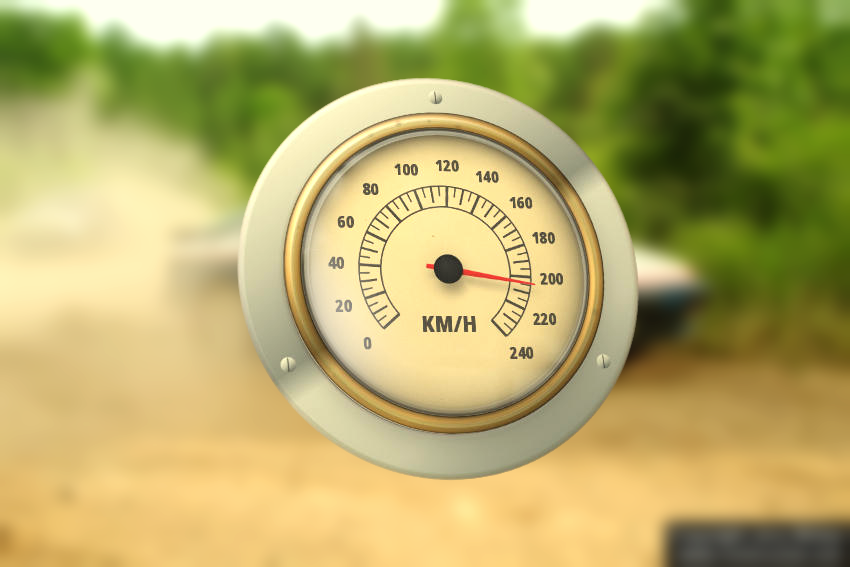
205km/h
